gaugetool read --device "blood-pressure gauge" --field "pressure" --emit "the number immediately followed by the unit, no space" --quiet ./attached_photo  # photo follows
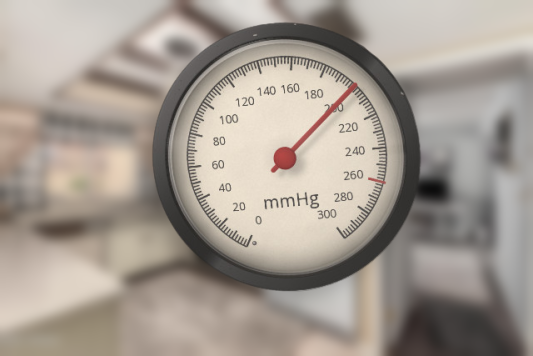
200mmHg
